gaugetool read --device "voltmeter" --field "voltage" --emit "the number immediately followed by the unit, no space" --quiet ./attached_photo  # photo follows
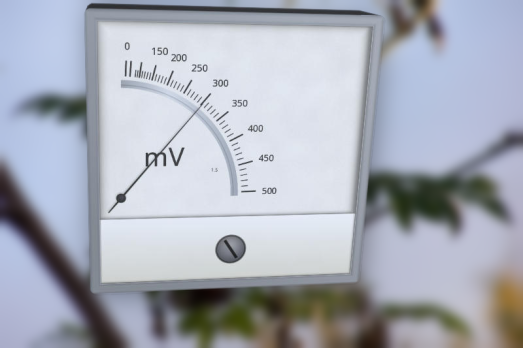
300mV
